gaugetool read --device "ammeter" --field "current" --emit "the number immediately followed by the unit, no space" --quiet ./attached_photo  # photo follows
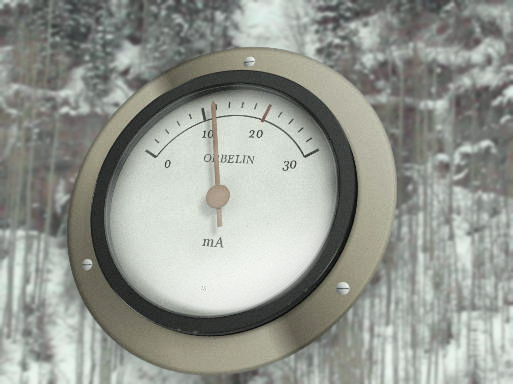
12mA
